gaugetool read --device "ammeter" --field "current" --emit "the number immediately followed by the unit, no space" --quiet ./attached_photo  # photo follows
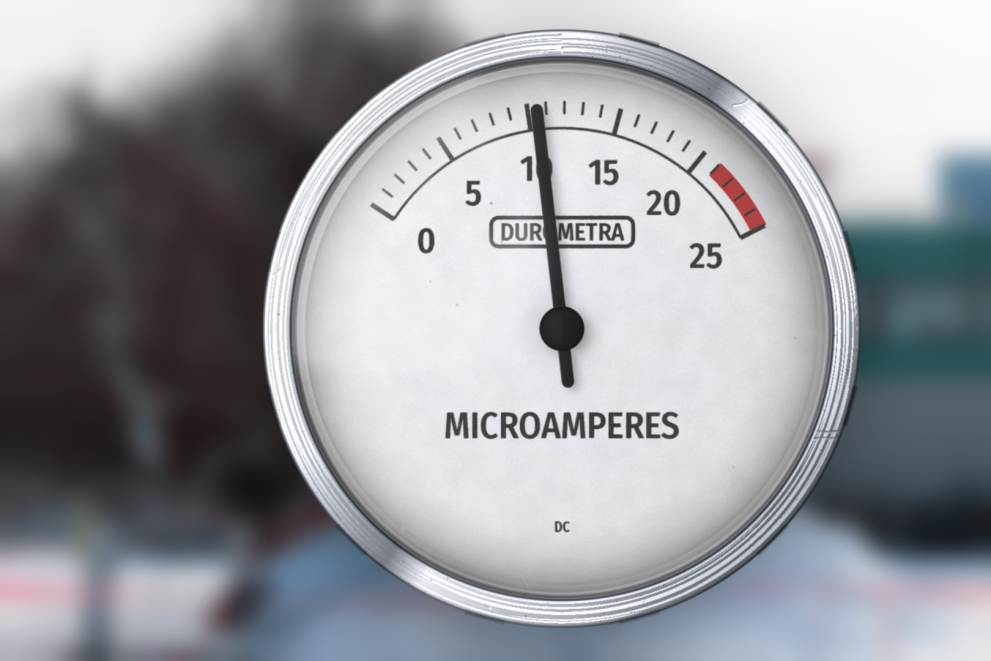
10.5µA
